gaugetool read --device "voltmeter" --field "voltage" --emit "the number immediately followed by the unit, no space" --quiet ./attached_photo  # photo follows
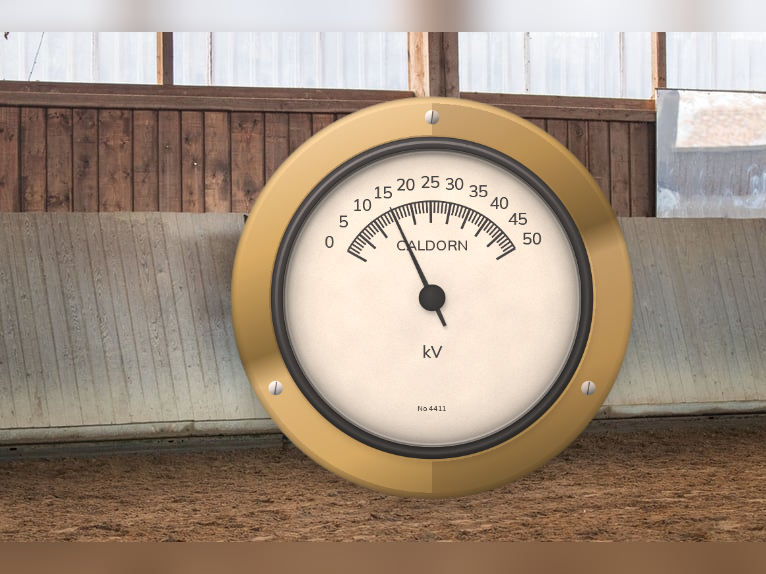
15kV
